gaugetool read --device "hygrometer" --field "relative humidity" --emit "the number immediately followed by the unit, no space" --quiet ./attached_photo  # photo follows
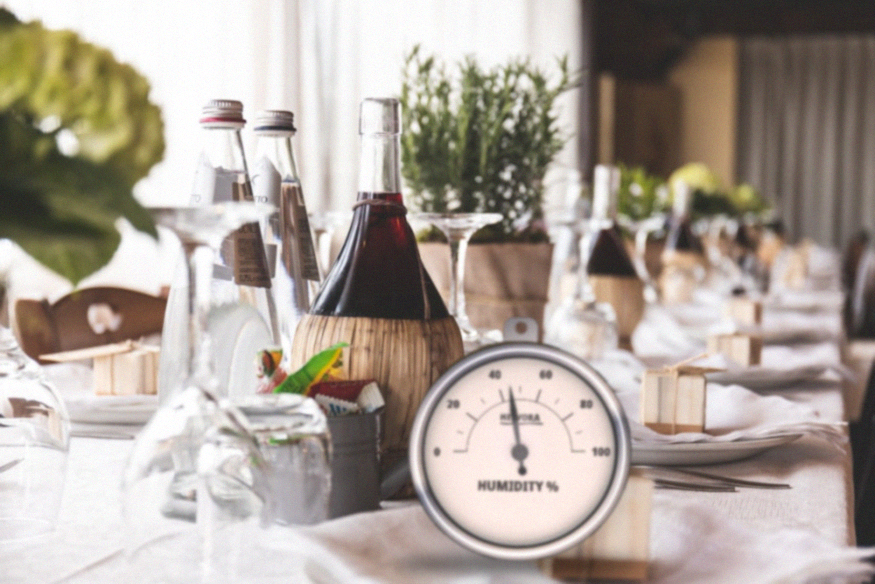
45%
